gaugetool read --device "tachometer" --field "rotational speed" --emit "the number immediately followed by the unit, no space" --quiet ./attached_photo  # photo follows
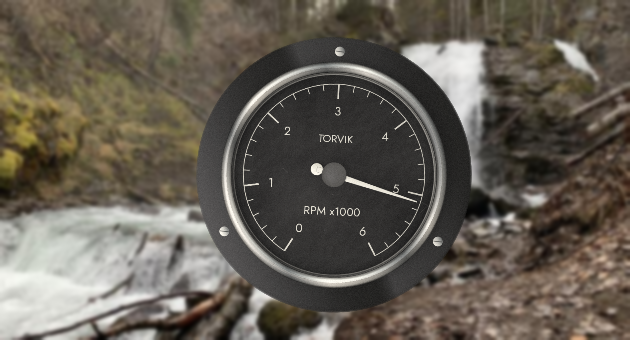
5100rpm
